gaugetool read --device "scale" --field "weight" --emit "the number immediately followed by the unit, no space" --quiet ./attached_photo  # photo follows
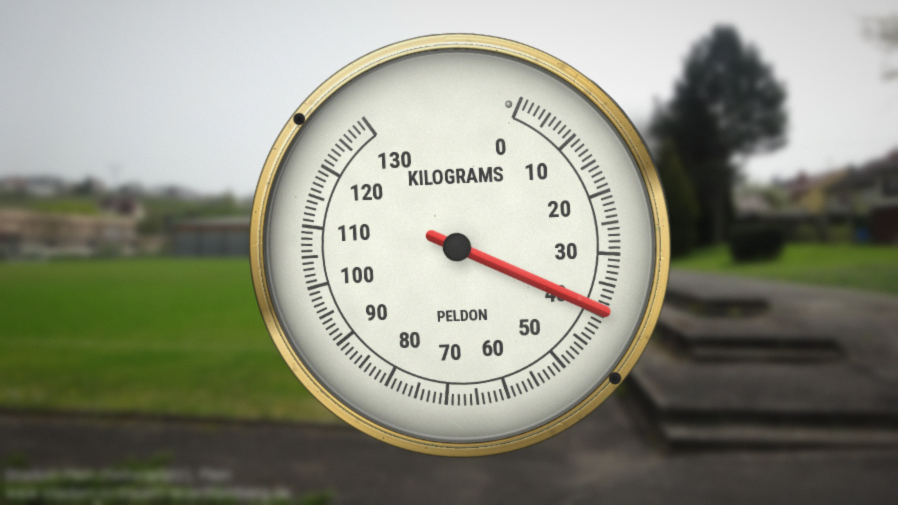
39kg
